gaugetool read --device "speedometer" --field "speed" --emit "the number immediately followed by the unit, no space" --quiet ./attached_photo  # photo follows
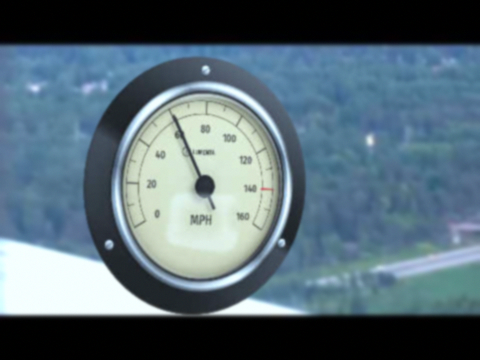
60mph
